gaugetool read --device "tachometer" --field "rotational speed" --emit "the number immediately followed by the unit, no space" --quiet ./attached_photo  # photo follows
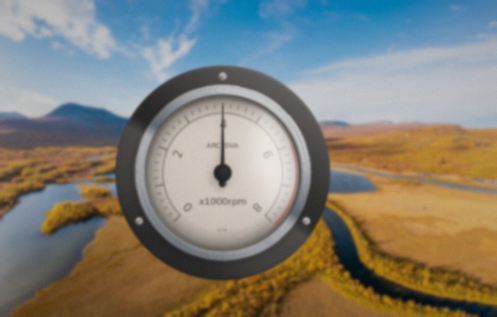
4000rpm
